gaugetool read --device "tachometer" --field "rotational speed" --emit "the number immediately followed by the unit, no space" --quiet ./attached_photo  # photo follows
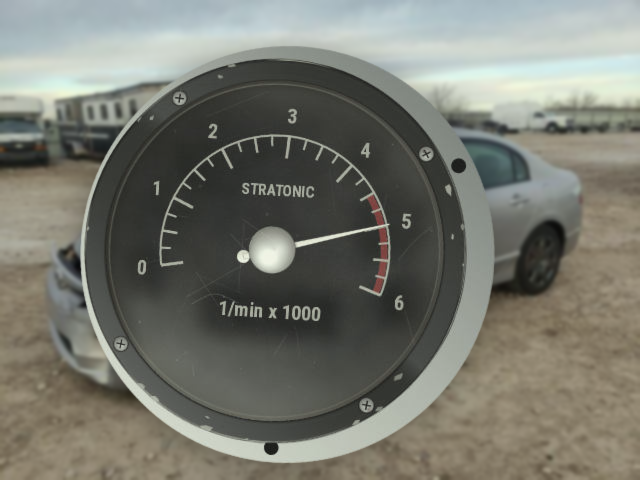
5000rpm
